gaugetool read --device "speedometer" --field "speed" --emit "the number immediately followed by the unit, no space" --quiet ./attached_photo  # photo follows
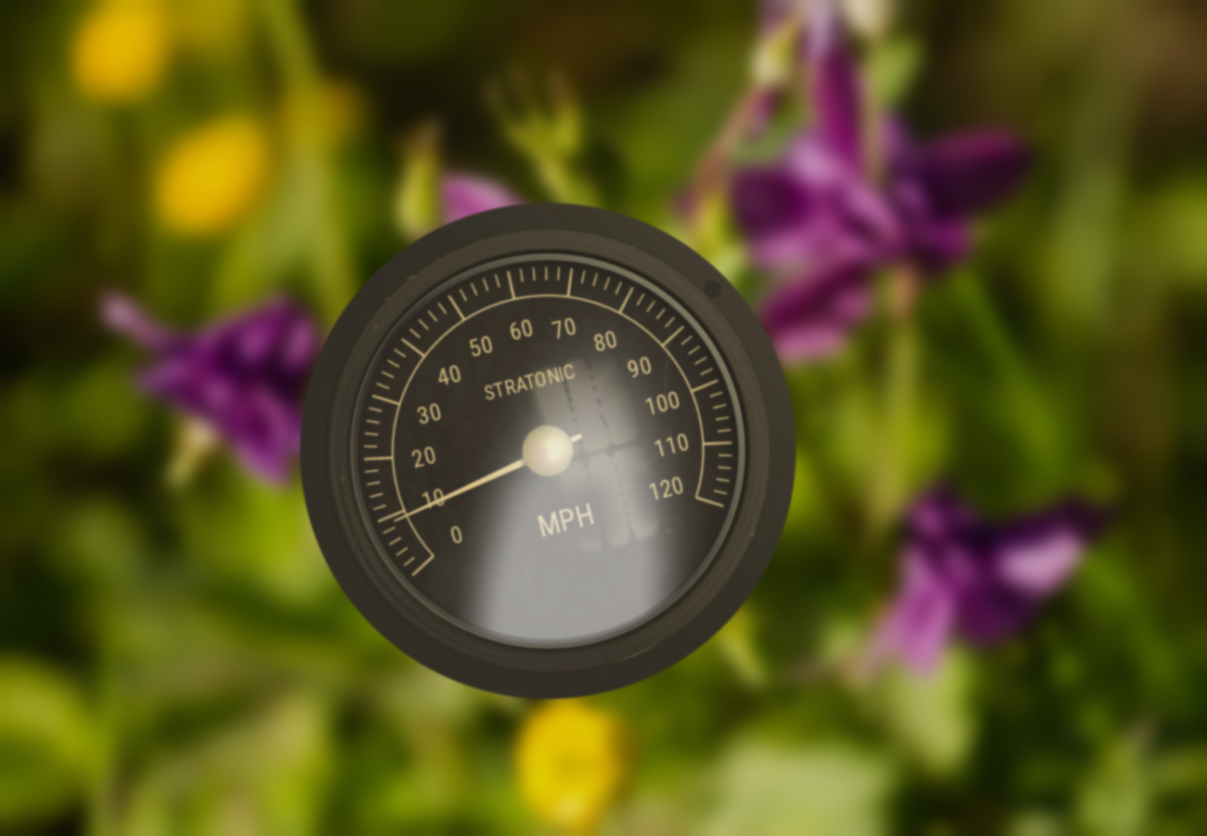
9mph
